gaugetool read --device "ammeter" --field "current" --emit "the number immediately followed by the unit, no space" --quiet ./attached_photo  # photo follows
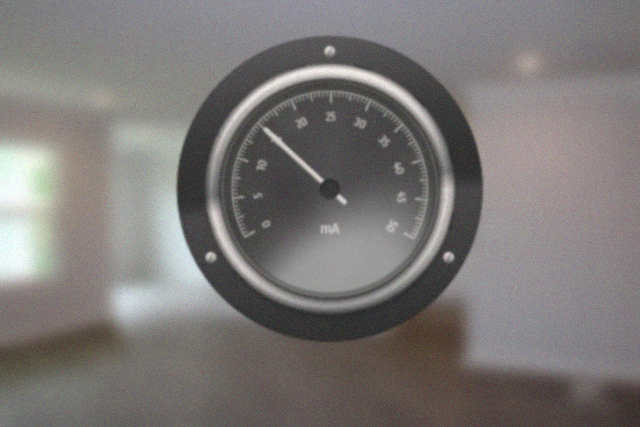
15mA
